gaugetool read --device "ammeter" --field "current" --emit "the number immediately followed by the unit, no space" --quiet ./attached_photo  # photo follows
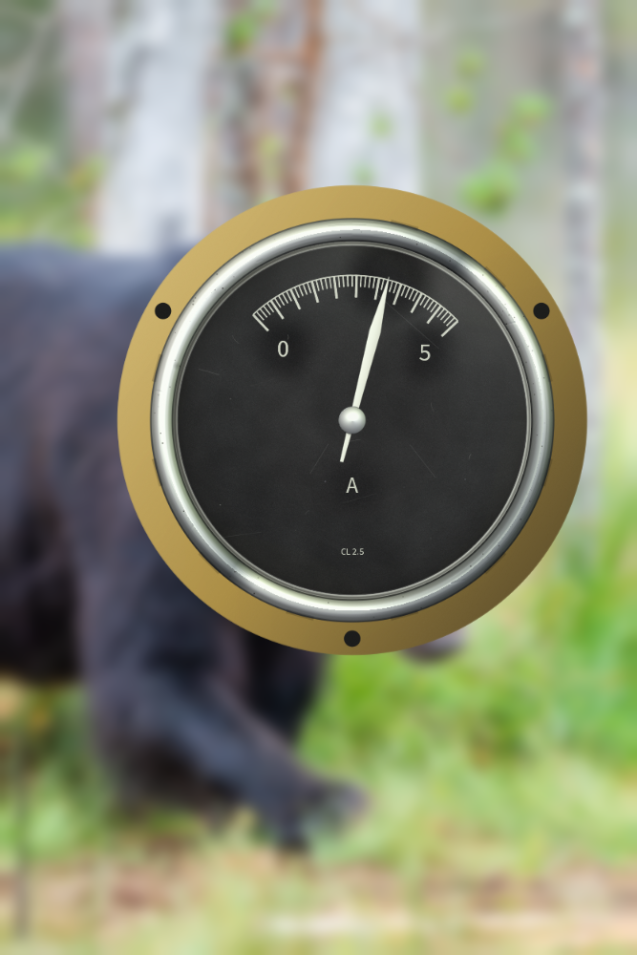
3.2A
